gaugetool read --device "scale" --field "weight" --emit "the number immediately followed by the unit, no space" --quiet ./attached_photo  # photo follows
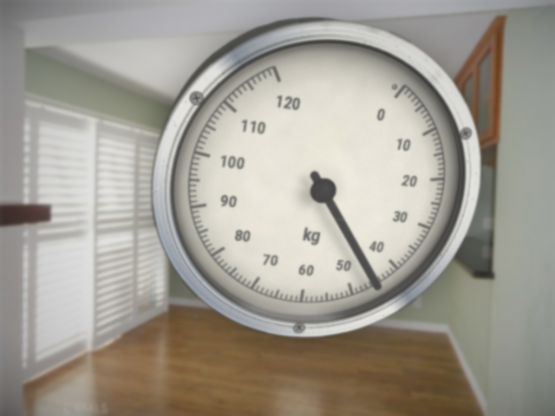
45kg
